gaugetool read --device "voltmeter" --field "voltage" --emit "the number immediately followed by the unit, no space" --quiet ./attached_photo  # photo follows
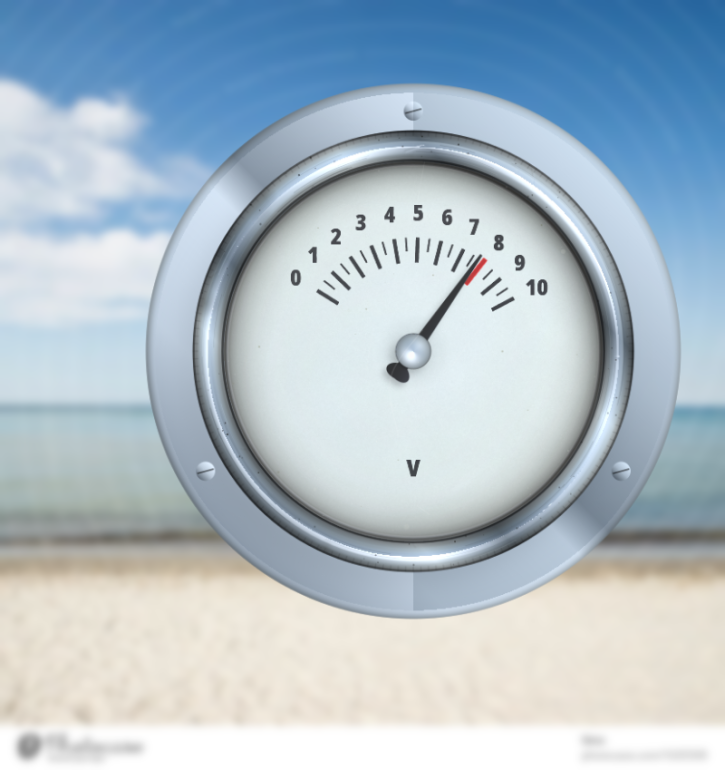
7.75V
